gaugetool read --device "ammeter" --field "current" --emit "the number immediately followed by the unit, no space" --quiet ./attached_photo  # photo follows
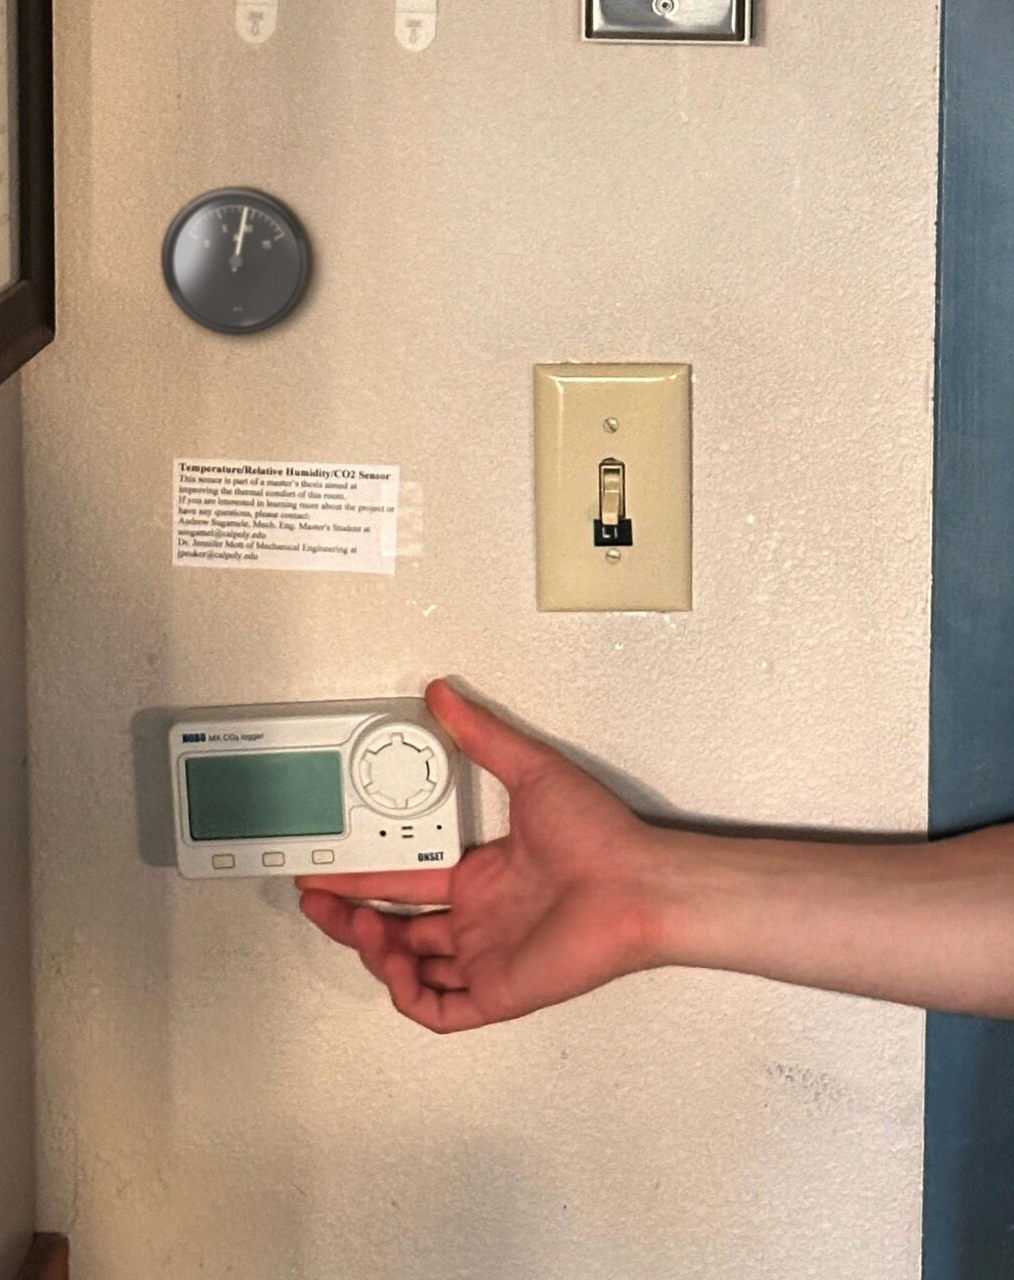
9A
